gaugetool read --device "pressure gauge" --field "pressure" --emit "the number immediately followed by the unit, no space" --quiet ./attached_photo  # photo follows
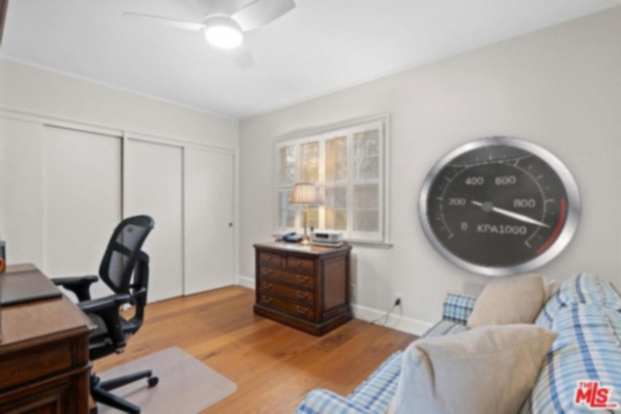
900kPa
